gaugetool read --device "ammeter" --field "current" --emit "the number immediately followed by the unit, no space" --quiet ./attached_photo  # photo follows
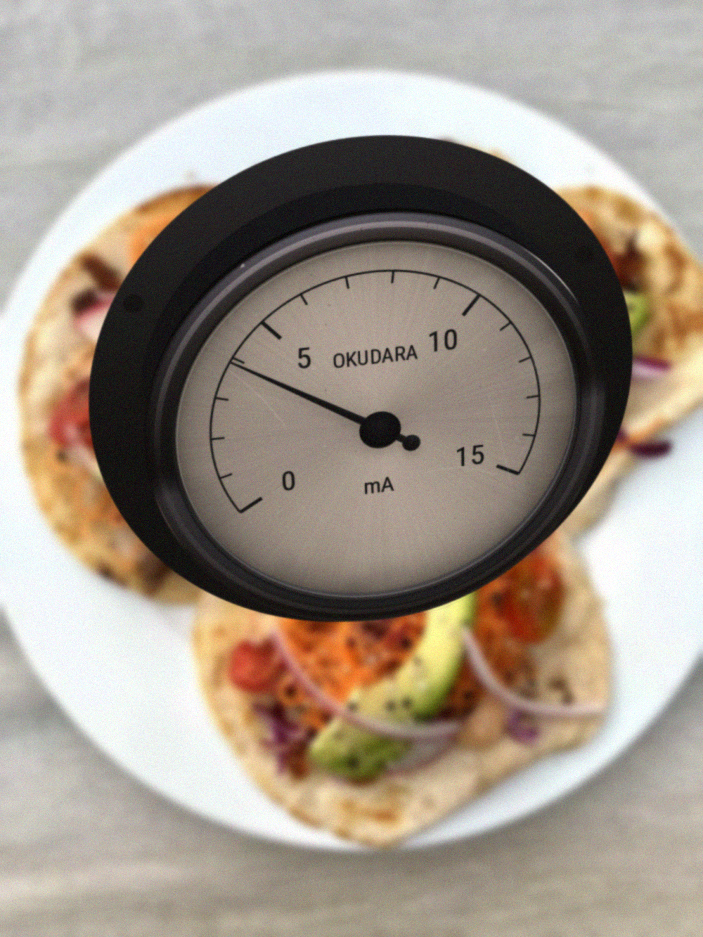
4mA
